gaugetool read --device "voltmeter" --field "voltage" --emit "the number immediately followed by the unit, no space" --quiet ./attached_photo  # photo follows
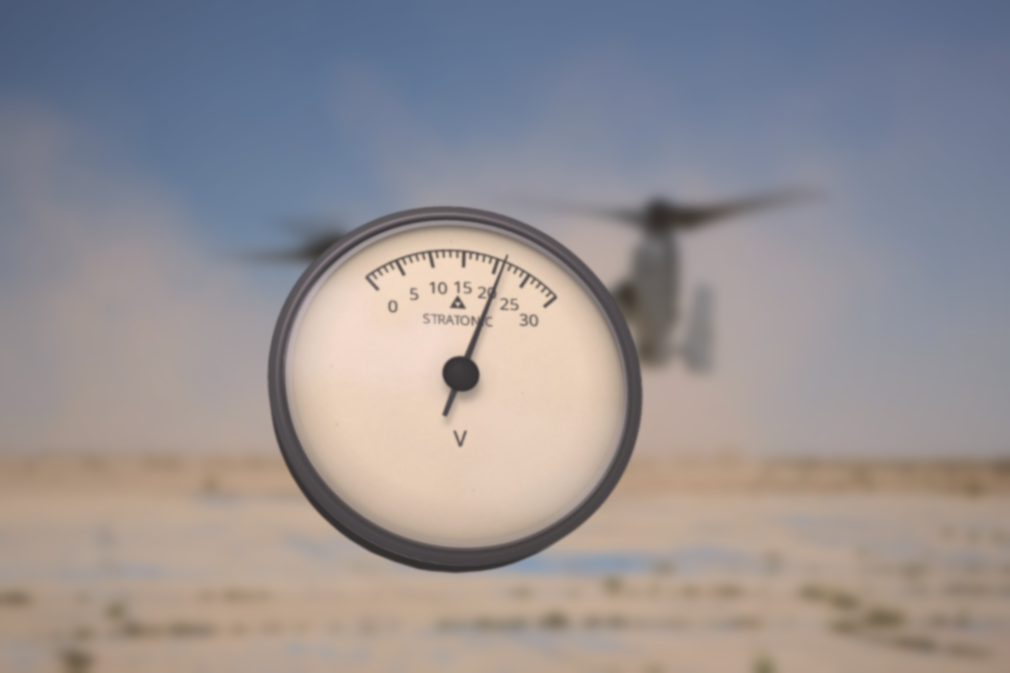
21V
